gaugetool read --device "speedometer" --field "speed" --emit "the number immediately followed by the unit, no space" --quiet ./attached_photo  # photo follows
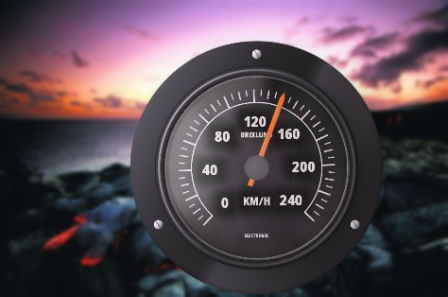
140km/h
